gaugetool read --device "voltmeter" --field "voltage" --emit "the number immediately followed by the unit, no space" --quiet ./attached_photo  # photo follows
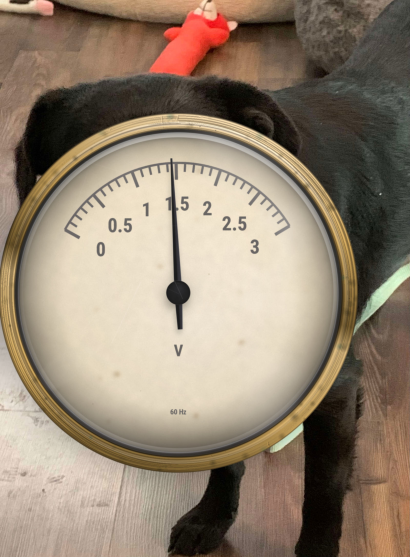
1.45V
